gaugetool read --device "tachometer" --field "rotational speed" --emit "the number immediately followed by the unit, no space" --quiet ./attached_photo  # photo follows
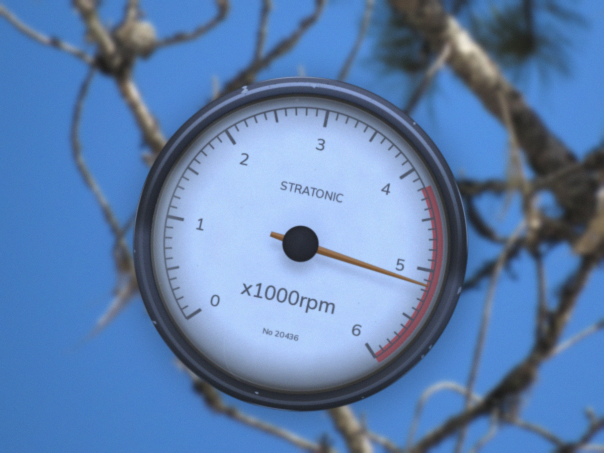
5150rpm
